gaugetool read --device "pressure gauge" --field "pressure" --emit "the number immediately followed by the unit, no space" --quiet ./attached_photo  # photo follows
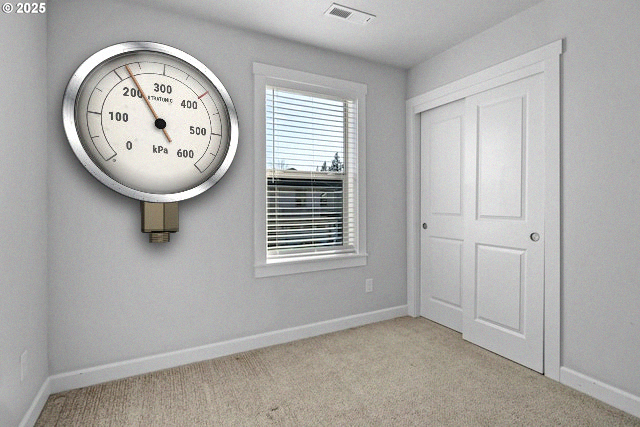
225kPa
